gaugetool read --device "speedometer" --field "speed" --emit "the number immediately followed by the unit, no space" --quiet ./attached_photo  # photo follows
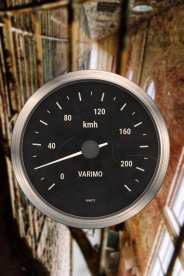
20km/h
